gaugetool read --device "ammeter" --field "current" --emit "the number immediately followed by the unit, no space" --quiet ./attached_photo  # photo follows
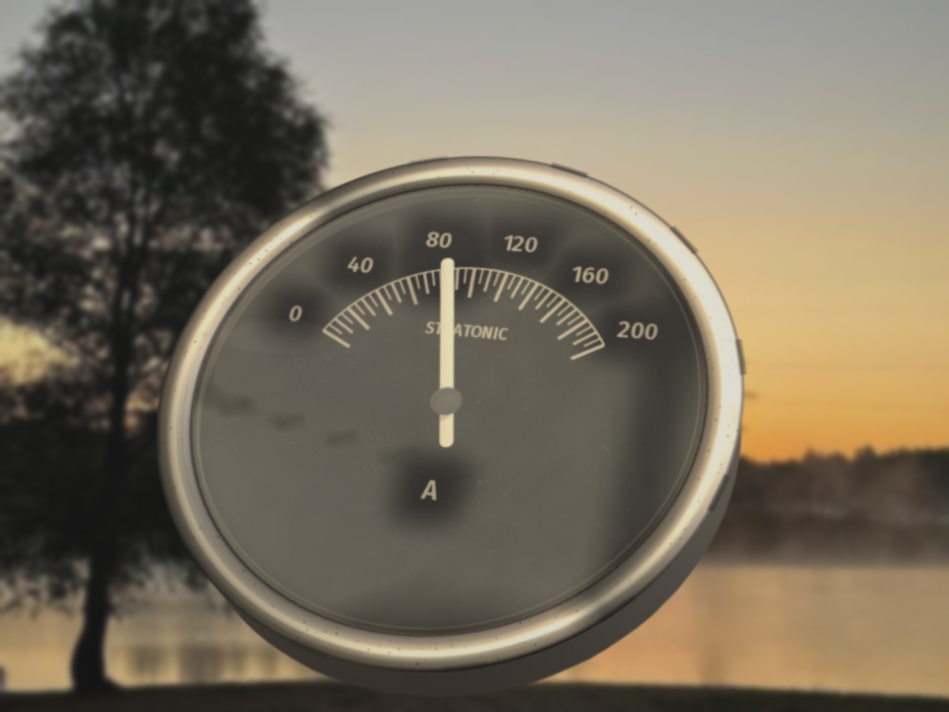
85A
